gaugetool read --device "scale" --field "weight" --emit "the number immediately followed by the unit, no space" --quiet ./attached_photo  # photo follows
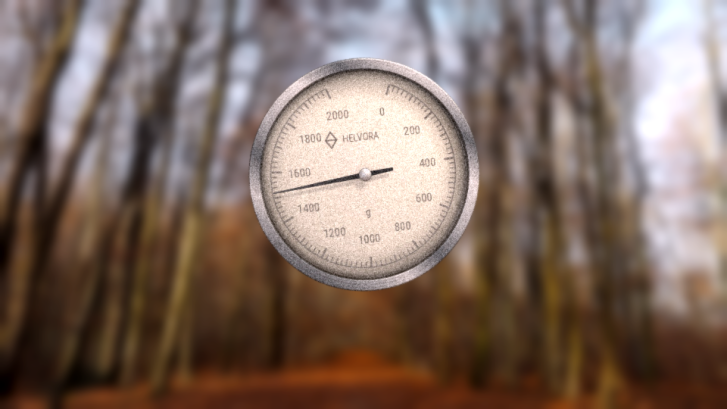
1520g
